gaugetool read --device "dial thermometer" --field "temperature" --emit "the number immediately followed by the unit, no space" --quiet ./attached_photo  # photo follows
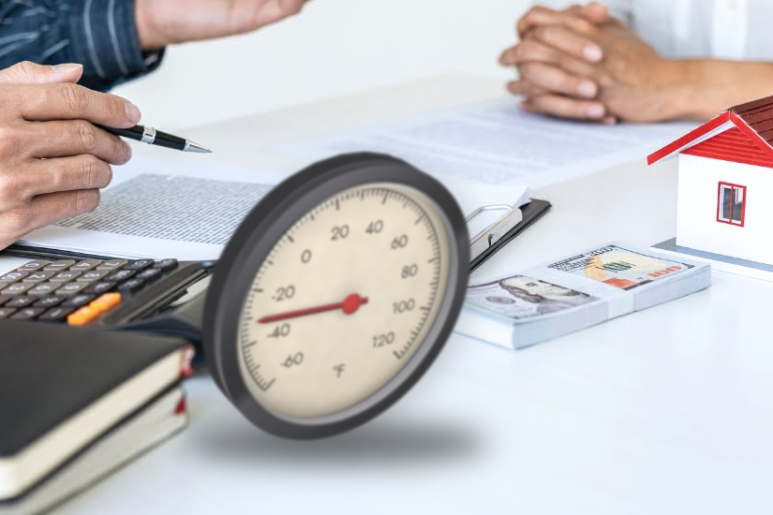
-30°F
